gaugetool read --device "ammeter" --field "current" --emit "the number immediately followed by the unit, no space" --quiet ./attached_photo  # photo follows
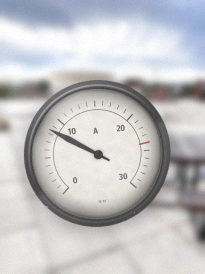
8.5A
